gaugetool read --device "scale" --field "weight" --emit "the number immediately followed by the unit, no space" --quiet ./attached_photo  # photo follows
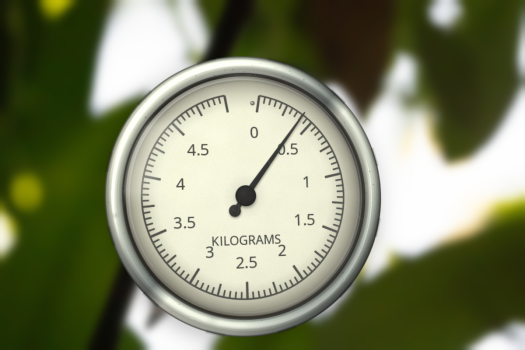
0.4kg
